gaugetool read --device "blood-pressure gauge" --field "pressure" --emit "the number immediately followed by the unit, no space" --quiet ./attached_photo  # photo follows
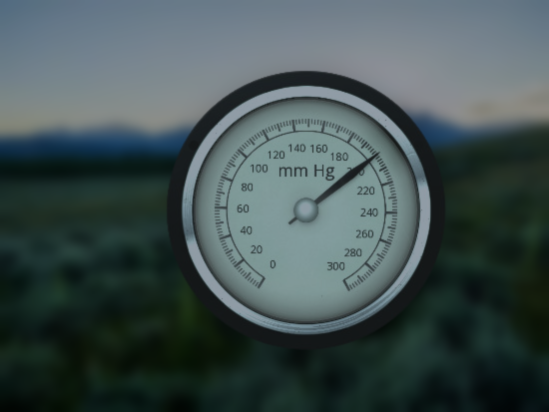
200mmHg
